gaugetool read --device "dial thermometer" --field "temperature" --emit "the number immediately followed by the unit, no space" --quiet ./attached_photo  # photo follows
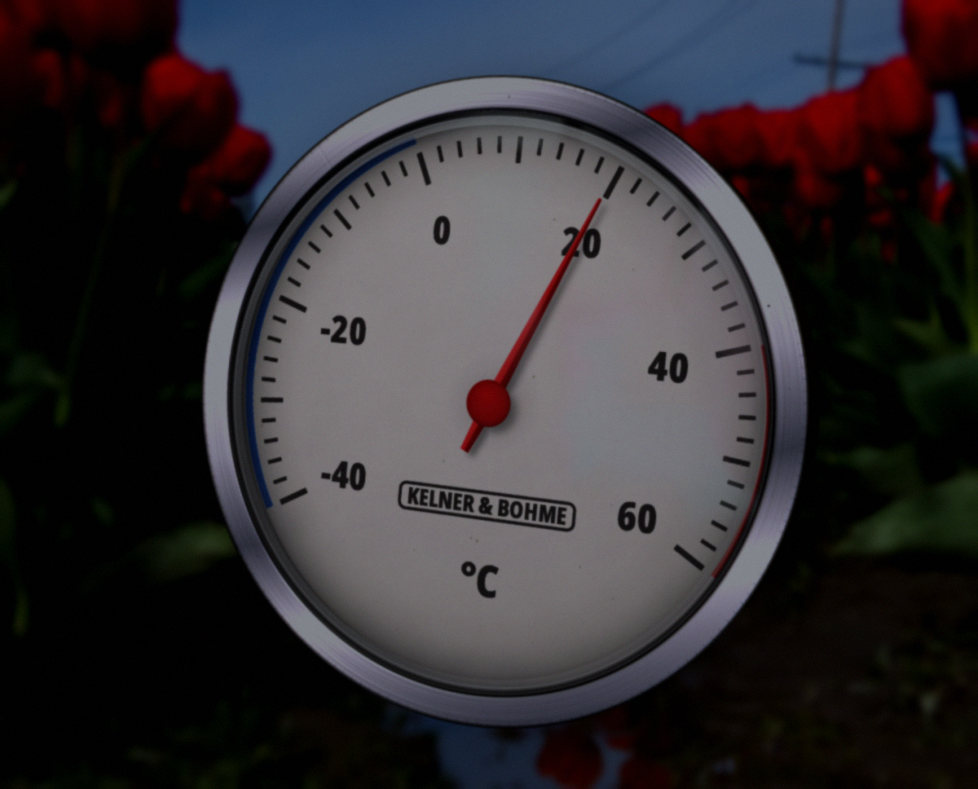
20°C
